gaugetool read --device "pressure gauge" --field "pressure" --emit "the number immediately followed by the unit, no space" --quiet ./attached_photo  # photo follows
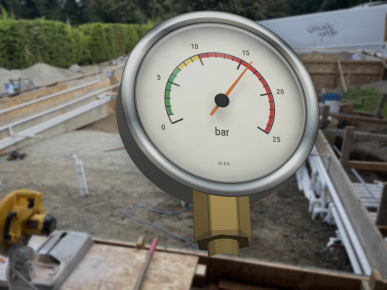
16bar
